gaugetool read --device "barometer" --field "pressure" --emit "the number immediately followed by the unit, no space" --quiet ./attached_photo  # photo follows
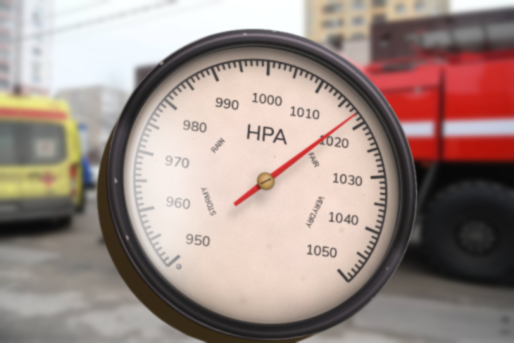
1018hPa
